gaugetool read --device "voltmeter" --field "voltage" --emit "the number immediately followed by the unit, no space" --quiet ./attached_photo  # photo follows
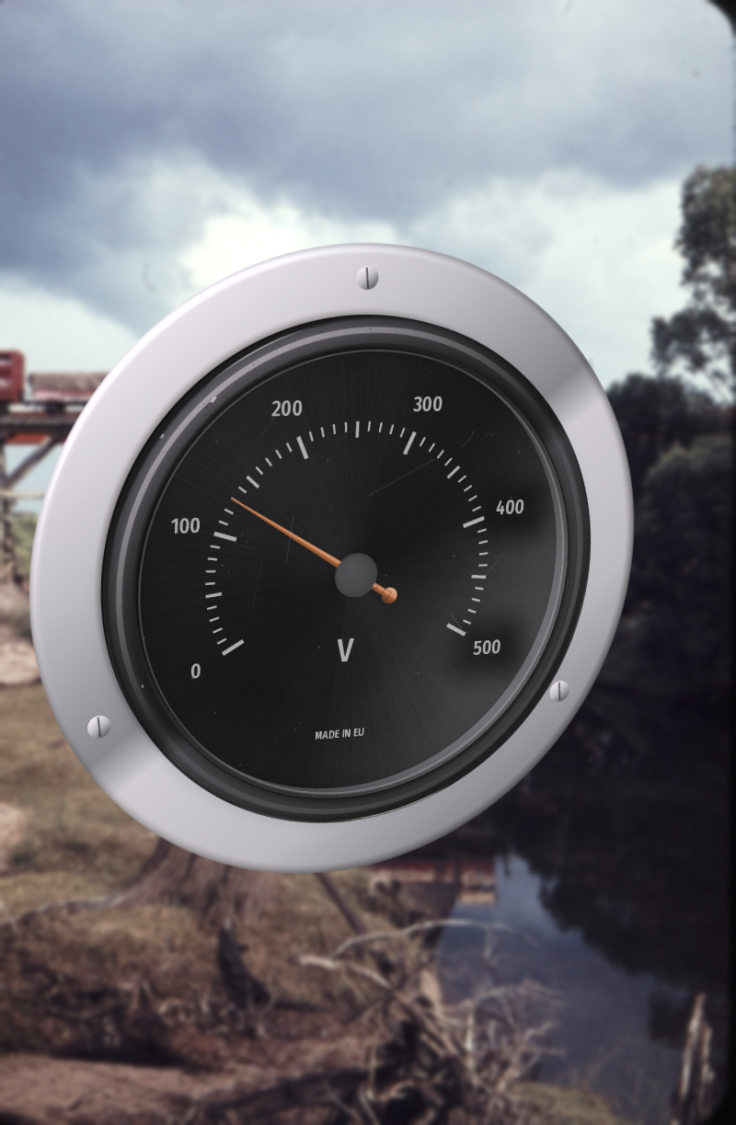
130V
